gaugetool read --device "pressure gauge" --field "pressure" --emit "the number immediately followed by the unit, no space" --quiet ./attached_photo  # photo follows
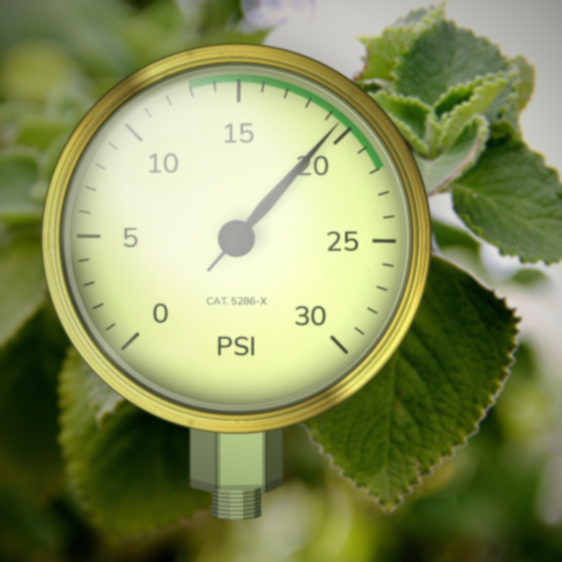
19.5psi
